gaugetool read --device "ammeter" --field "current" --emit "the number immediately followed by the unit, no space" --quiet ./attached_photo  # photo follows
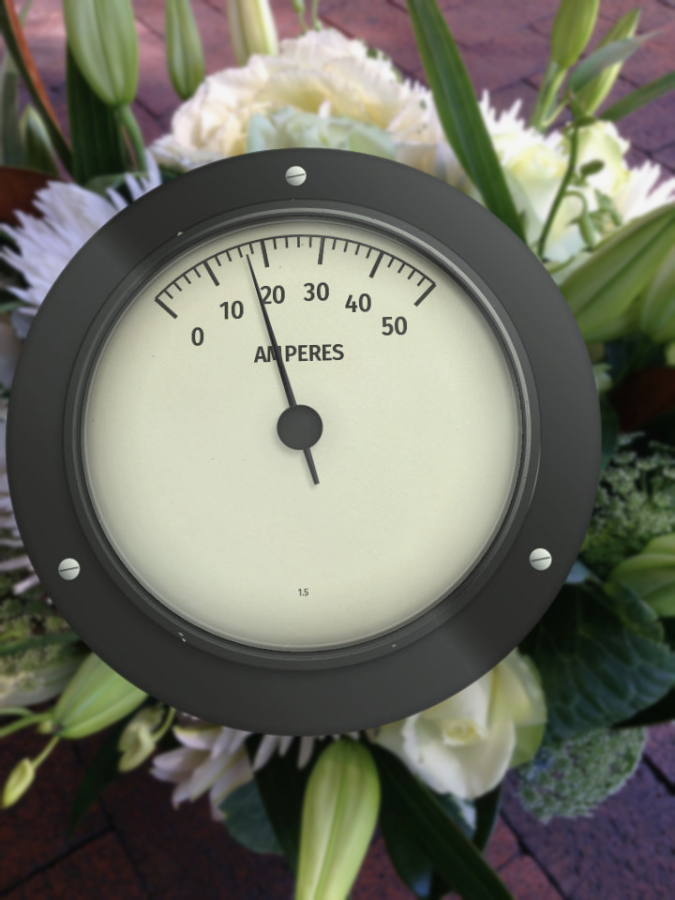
17A
